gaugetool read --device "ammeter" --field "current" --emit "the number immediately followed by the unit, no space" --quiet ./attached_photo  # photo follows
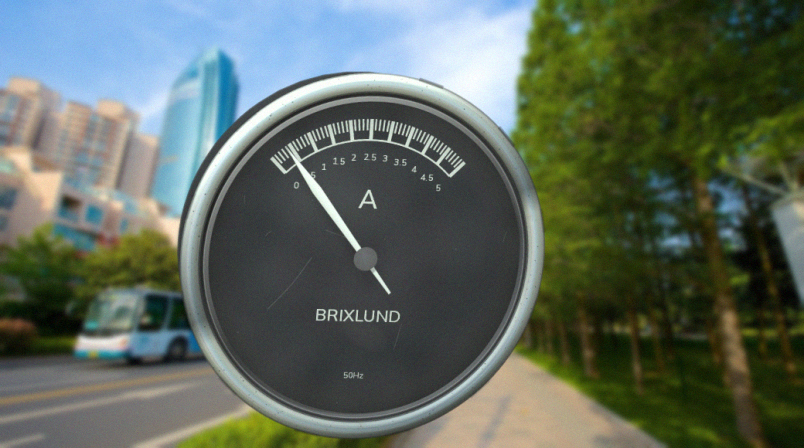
0.4A
